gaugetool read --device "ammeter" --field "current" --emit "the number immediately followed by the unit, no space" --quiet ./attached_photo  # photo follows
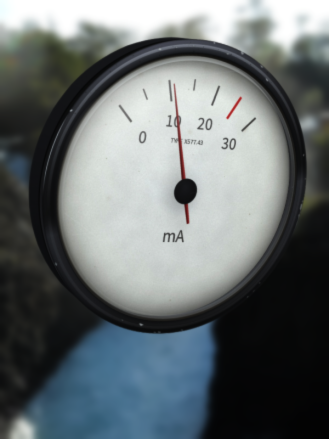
10mA
